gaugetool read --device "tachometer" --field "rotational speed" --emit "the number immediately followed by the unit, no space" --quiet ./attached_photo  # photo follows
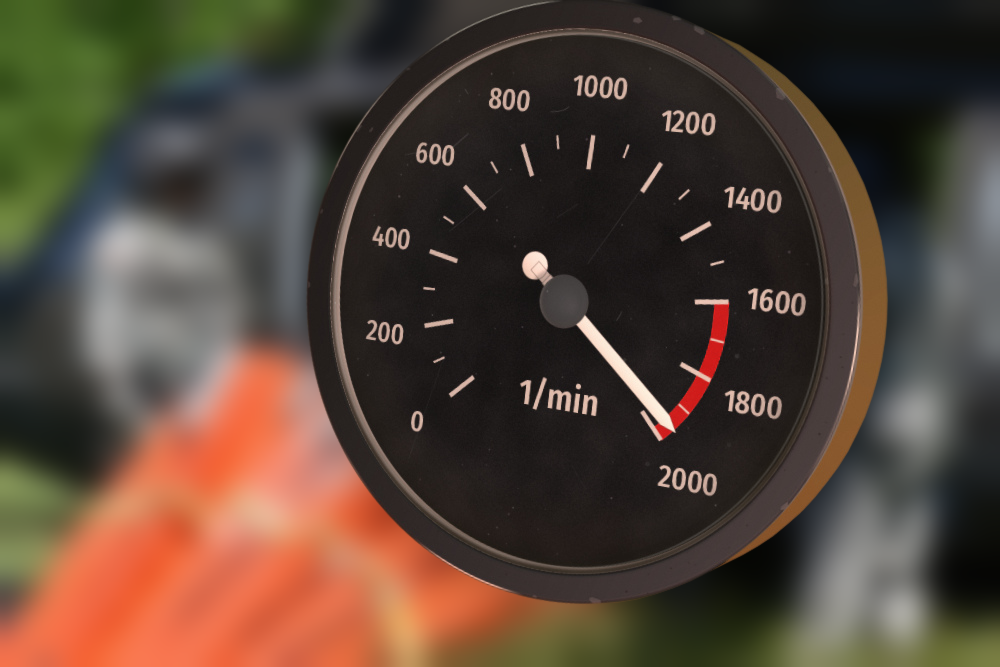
1950rpm
